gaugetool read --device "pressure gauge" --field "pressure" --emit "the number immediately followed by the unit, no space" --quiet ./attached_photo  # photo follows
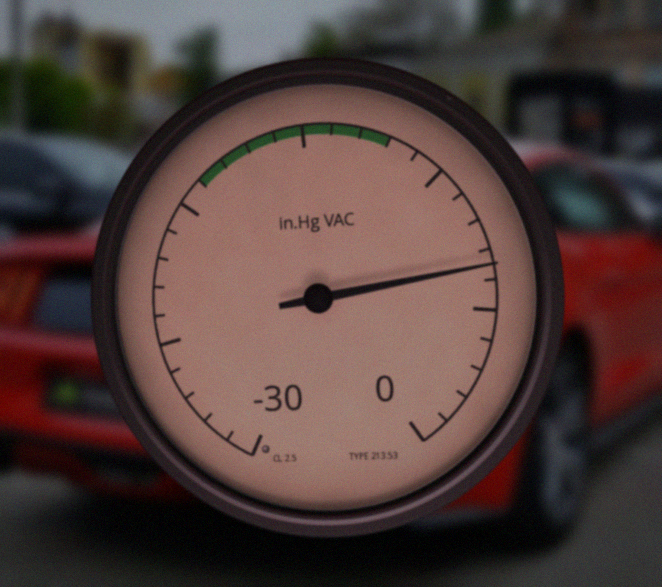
-6.5inHg
